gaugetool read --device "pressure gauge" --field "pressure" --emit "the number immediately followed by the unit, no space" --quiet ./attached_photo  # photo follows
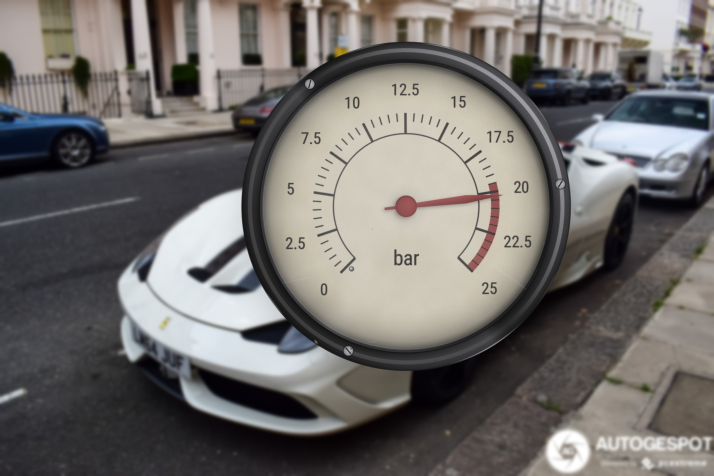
20.25bar
